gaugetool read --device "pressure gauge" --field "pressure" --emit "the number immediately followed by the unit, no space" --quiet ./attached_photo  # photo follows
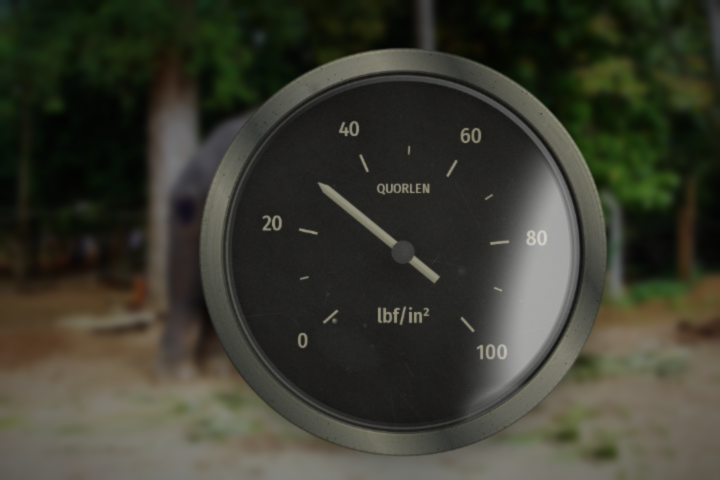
30psi
